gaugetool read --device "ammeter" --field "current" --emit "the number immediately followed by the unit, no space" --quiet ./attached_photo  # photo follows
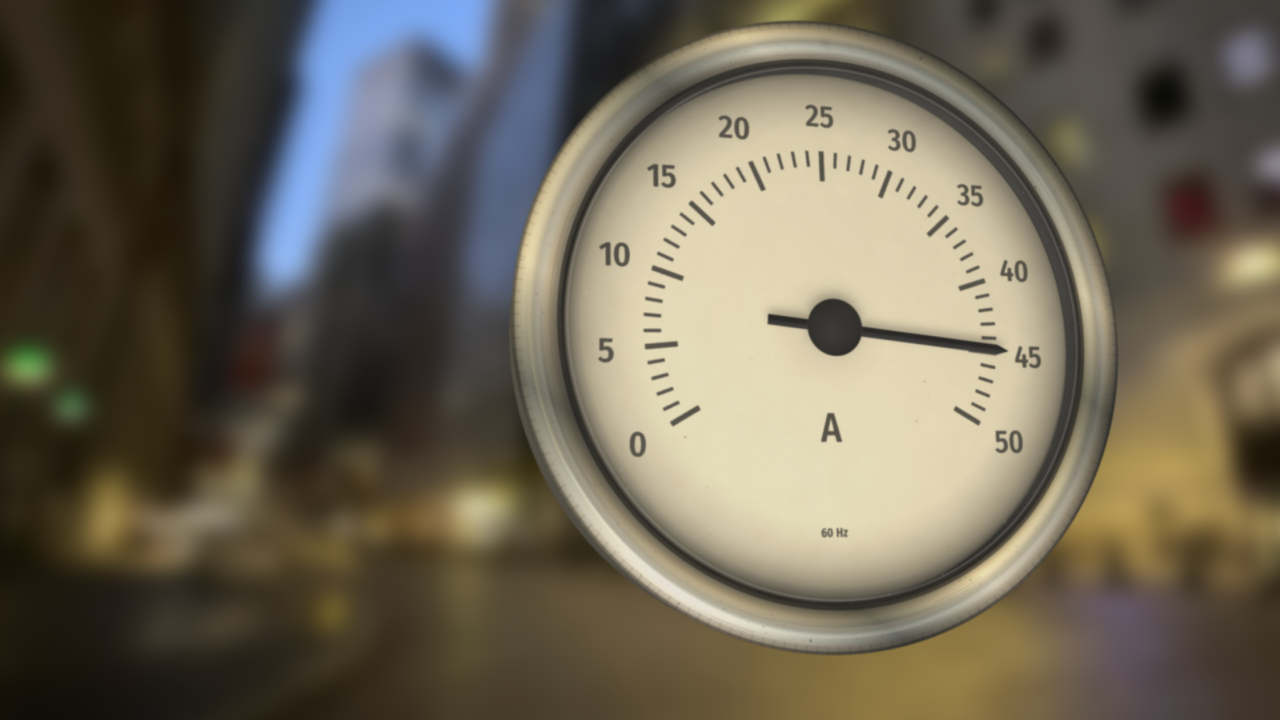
45A
